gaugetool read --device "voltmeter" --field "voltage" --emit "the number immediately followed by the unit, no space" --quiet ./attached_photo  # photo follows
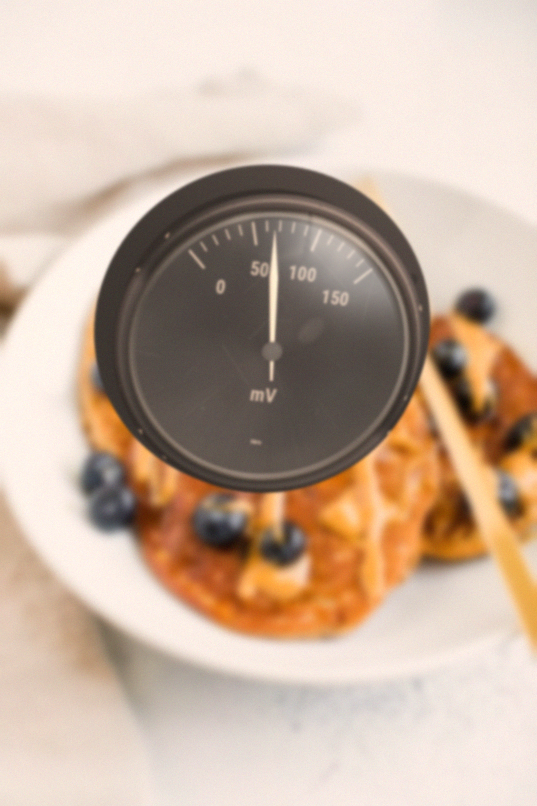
65mV
